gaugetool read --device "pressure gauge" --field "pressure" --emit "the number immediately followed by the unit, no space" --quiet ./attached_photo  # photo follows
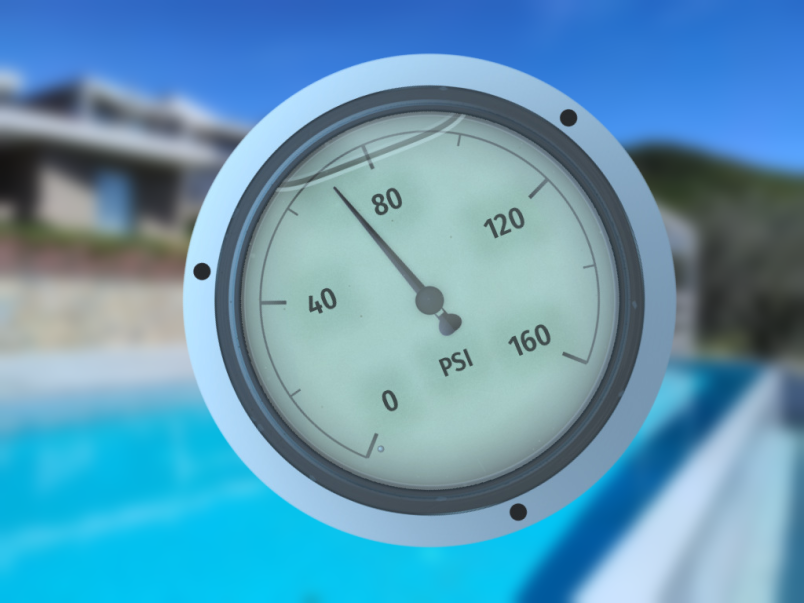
70psi
